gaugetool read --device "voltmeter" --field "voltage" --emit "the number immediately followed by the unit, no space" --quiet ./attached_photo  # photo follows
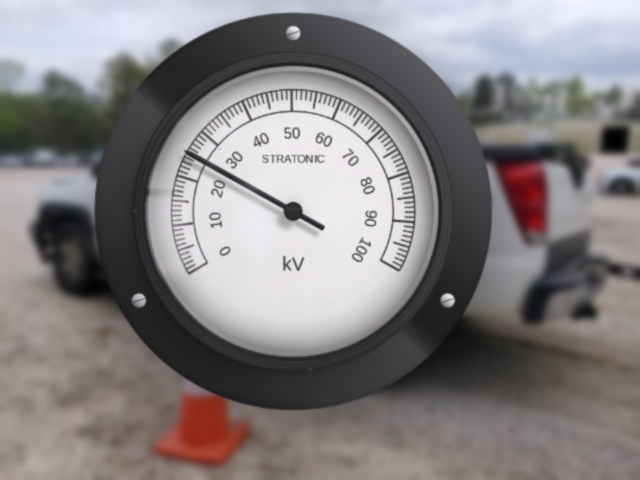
25kV
